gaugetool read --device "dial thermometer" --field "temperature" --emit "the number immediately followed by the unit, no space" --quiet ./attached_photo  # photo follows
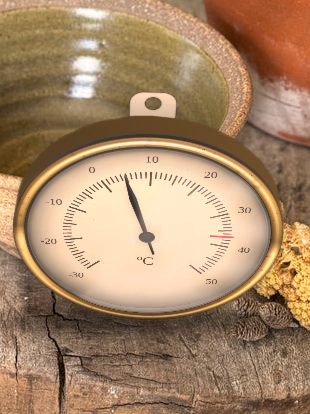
5°C
